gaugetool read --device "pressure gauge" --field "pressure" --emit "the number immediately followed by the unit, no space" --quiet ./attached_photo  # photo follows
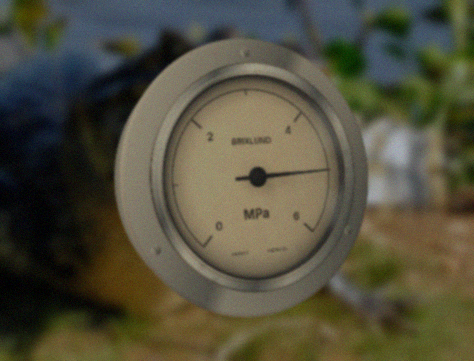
5MPa
